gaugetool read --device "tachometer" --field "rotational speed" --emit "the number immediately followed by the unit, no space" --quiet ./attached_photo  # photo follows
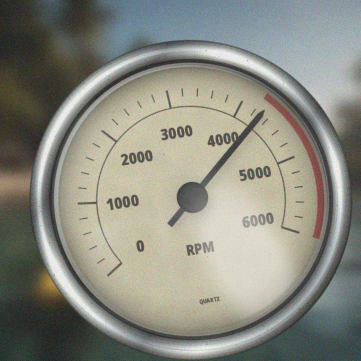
4300rpm
